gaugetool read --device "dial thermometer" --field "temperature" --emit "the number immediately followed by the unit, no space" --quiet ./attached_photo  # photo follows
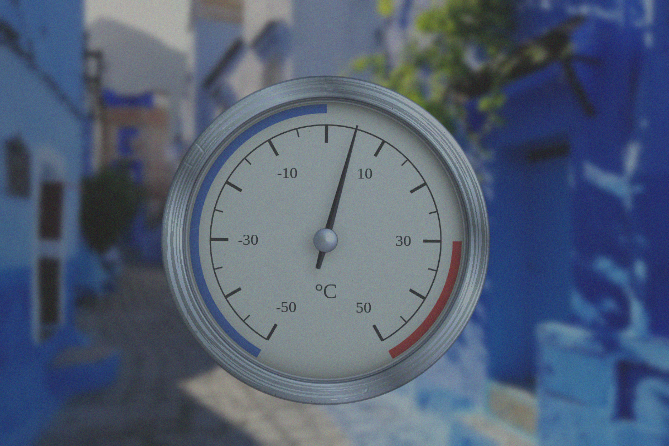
5°C
